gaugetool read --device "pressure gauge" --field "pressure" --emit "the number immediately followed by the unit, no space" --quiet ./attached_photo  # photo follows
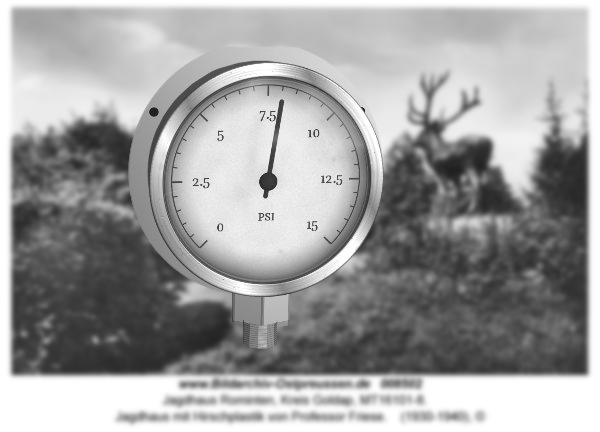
8psi
